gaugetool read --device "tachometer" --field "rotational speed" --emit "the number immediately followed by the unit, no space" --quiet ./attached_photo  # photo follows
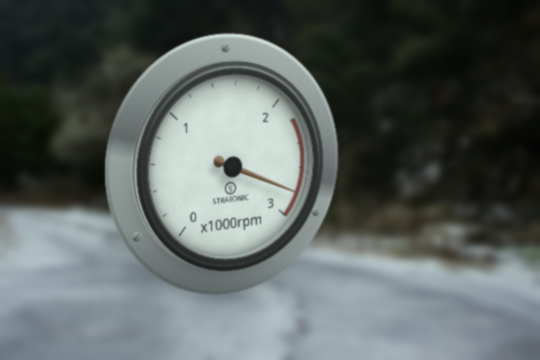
2800rpm
